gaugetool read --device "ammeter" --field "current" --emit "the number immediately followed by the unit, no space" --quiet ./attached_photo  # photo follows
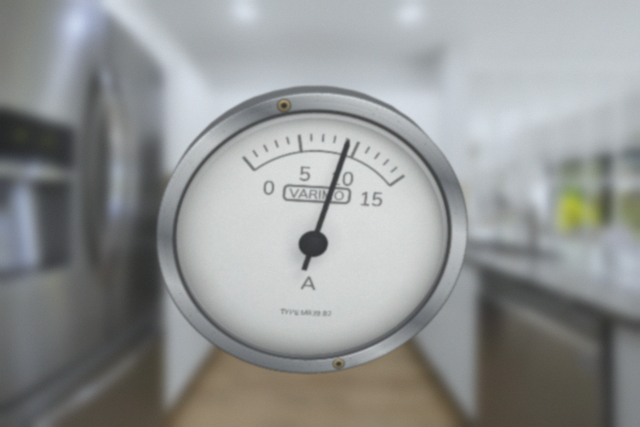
9A
